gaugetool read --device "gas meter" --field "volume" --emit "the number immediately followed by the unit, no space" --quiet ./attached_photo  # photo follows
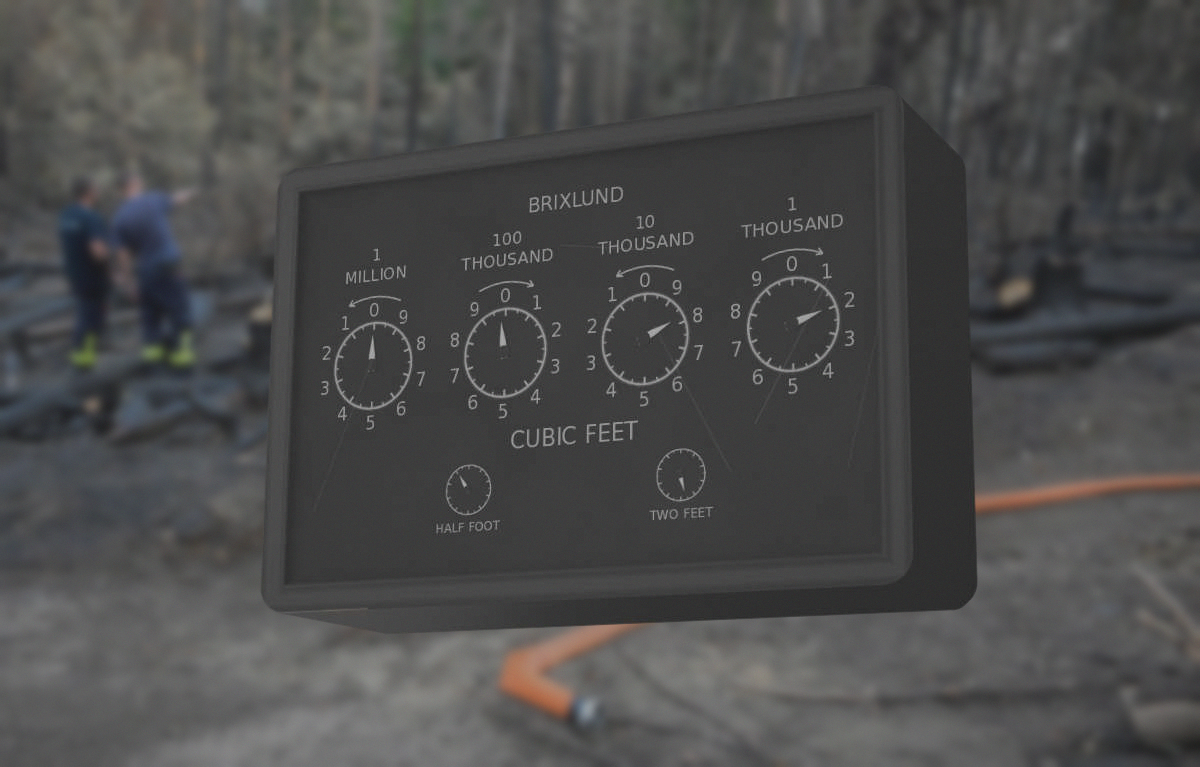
998200ft³
